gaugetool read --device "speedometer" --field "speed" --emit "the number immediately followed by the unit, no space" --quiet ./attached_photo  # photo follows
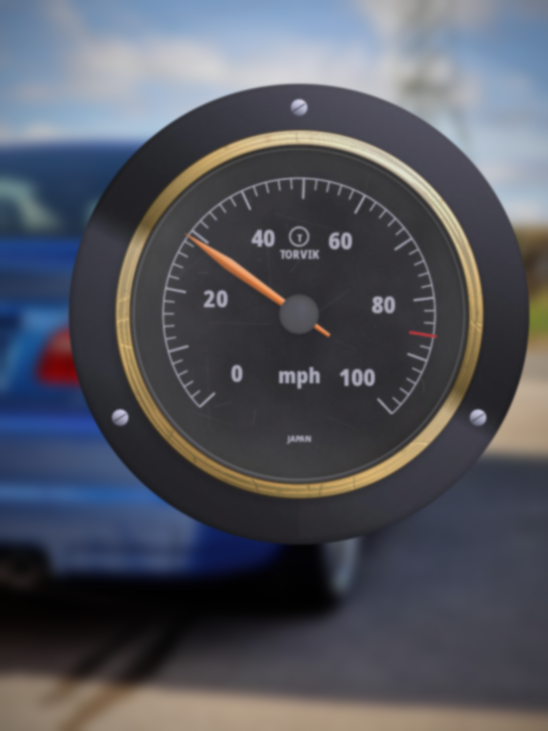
29mph
